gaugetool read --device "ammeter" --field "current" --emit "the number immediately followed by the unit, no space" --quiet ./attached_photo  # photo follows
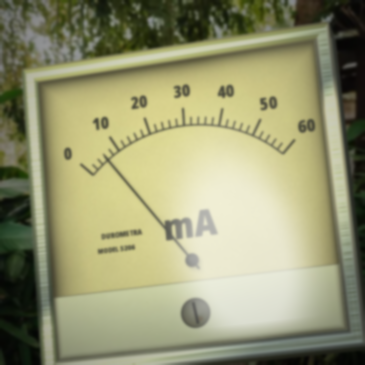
6mA
